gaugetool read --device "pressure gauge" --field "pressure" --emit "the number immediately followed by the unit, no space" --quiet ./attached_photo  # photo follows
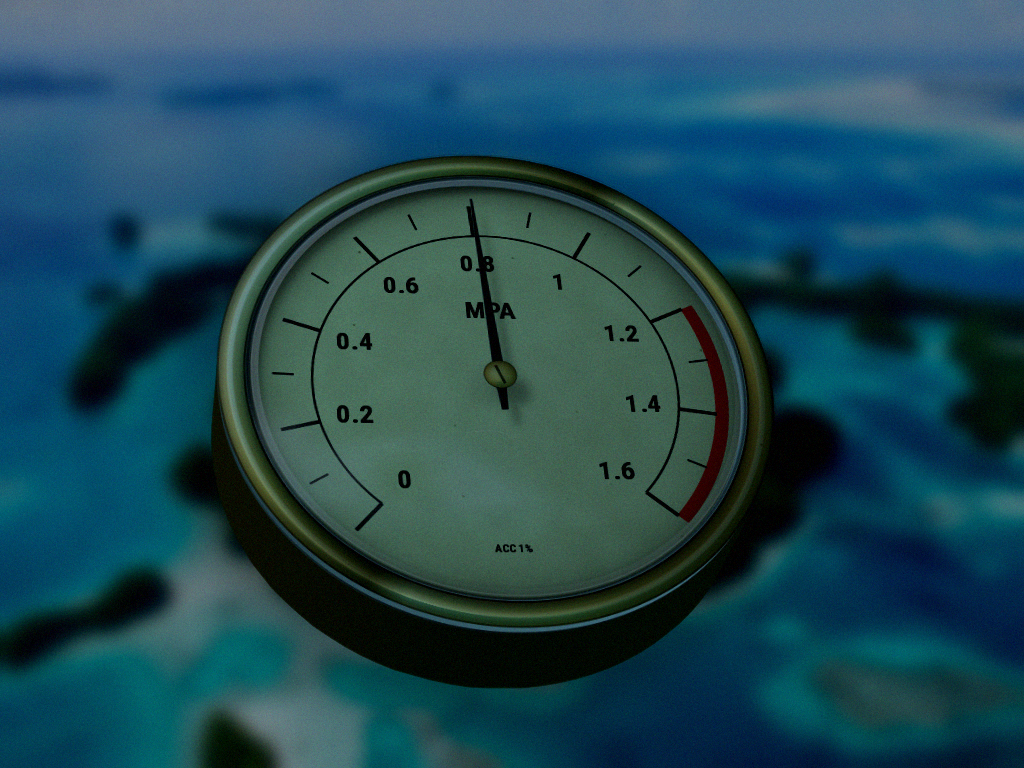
0.8MPa
